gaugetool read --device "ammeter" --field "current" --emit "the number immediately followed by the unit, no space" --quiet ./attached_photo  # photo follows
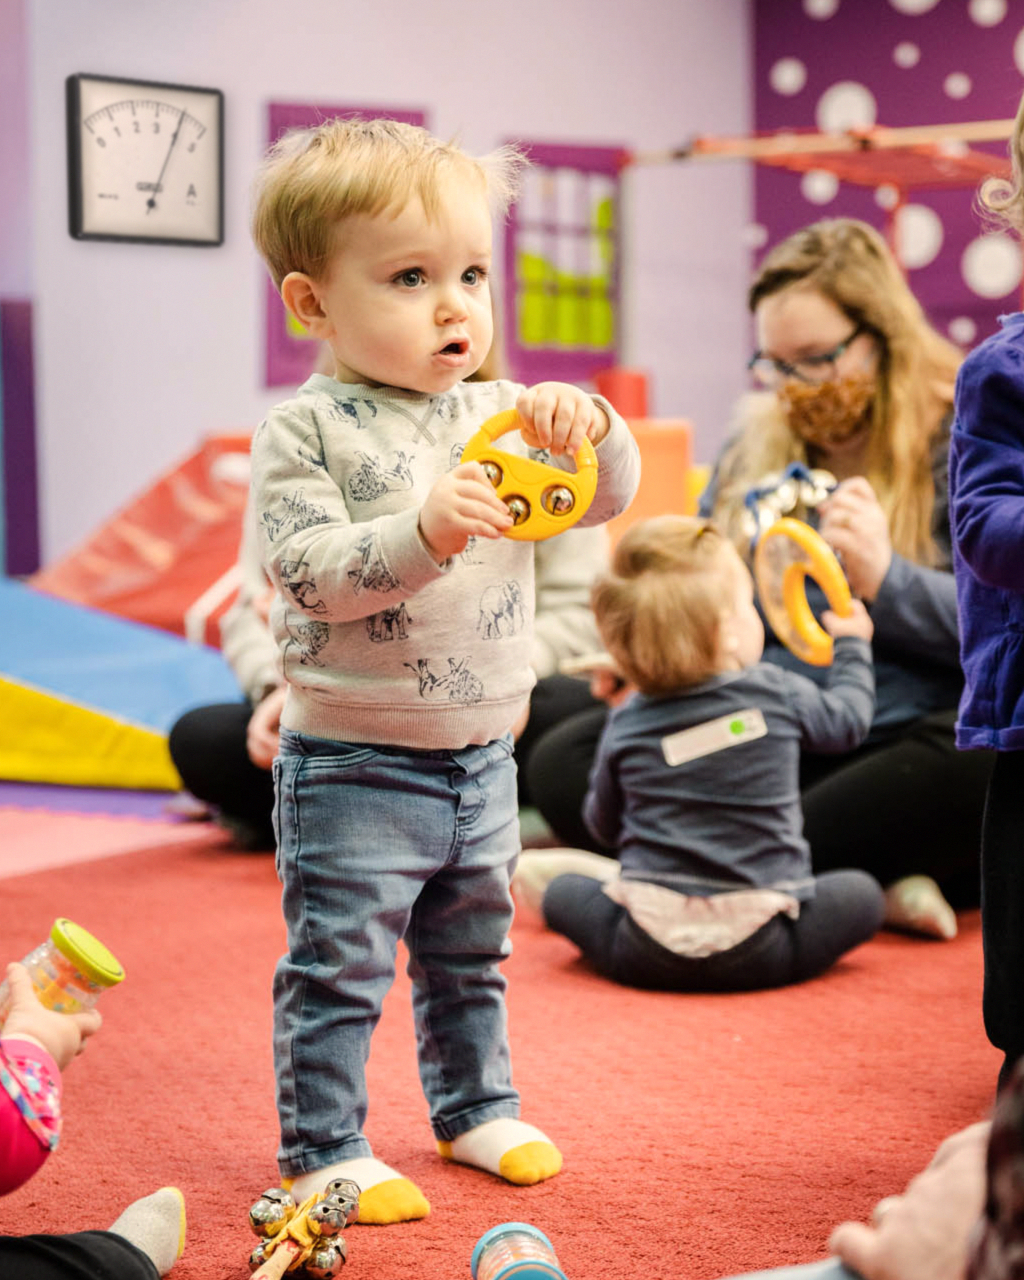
4A
